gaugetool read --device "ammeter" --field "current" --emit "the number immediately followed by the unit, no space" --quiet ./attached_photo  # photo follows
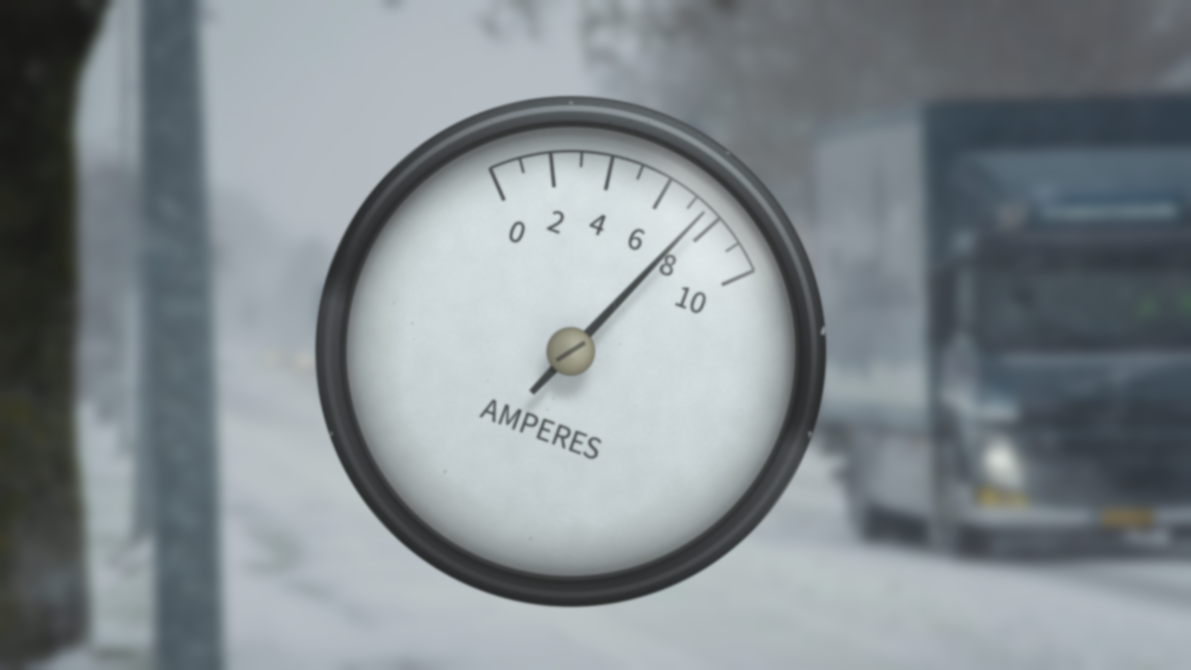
7.5A
